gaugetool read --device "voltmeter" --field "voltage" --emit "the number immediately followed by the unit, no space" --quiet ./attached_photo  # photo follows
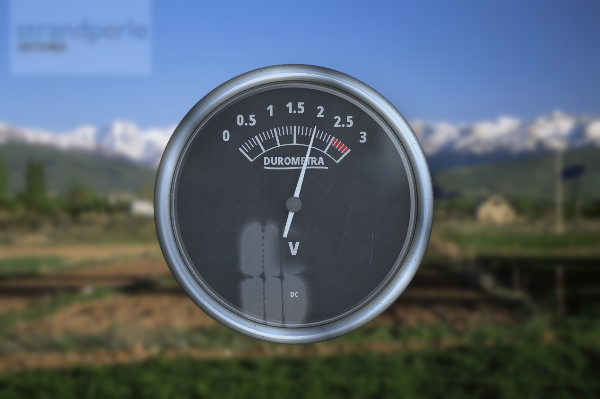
2V
